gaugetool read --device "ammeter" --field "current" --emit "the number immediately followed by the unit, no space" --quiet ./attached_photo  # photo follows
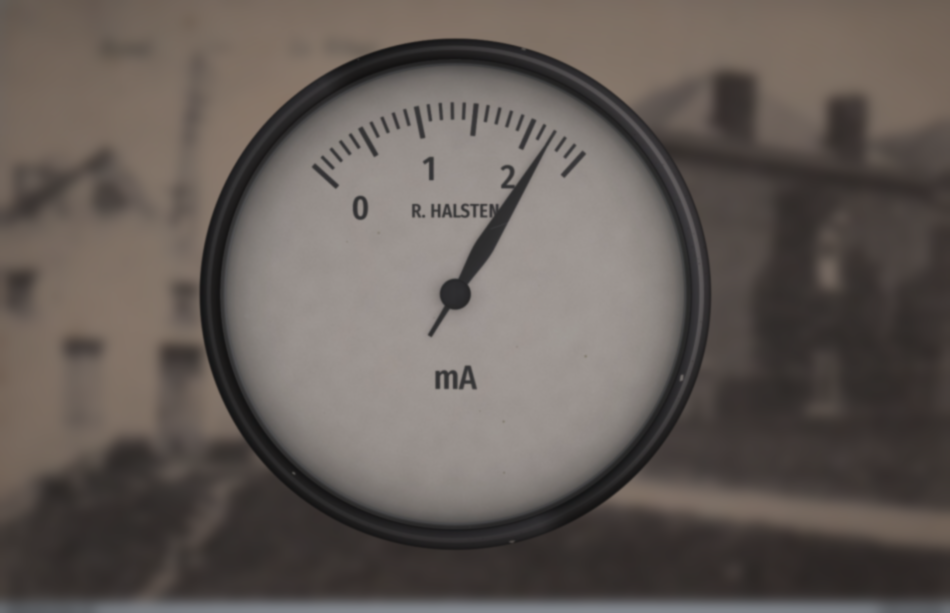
2.2mA
